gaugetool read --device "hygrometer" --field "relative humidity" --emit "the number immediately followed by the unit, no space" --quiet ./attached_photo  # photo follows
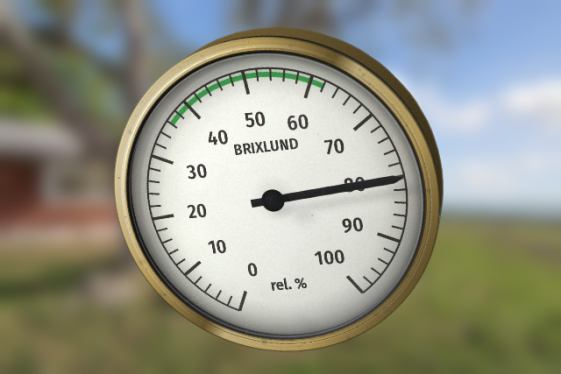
80%
